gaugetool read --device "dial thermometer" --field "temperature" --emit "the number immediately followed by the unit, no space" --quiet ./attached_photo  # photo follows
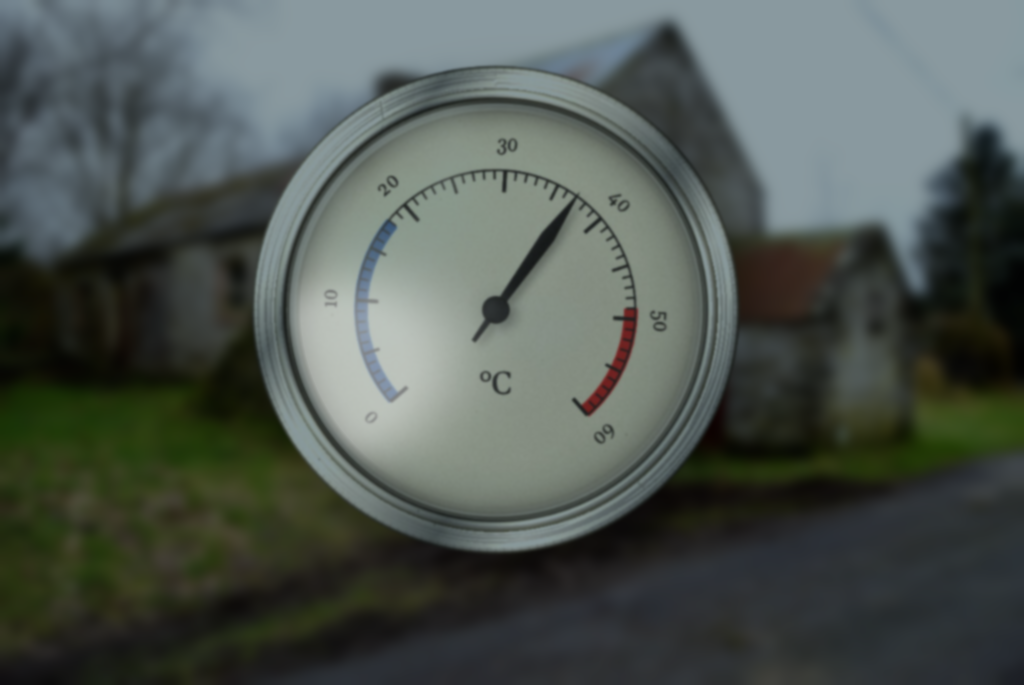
37°C
